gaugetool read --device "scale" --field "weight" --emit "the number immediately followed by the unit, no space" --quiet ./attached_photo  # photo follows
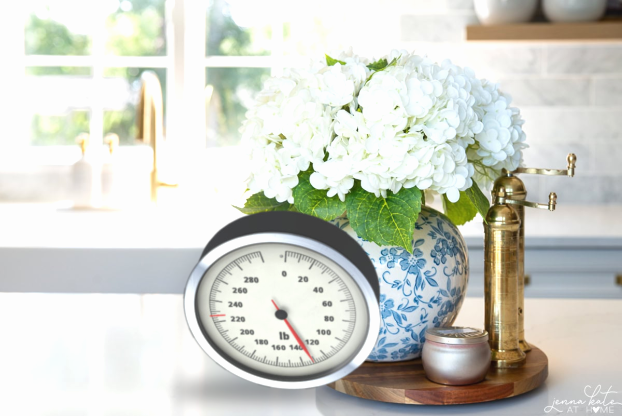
130lb
